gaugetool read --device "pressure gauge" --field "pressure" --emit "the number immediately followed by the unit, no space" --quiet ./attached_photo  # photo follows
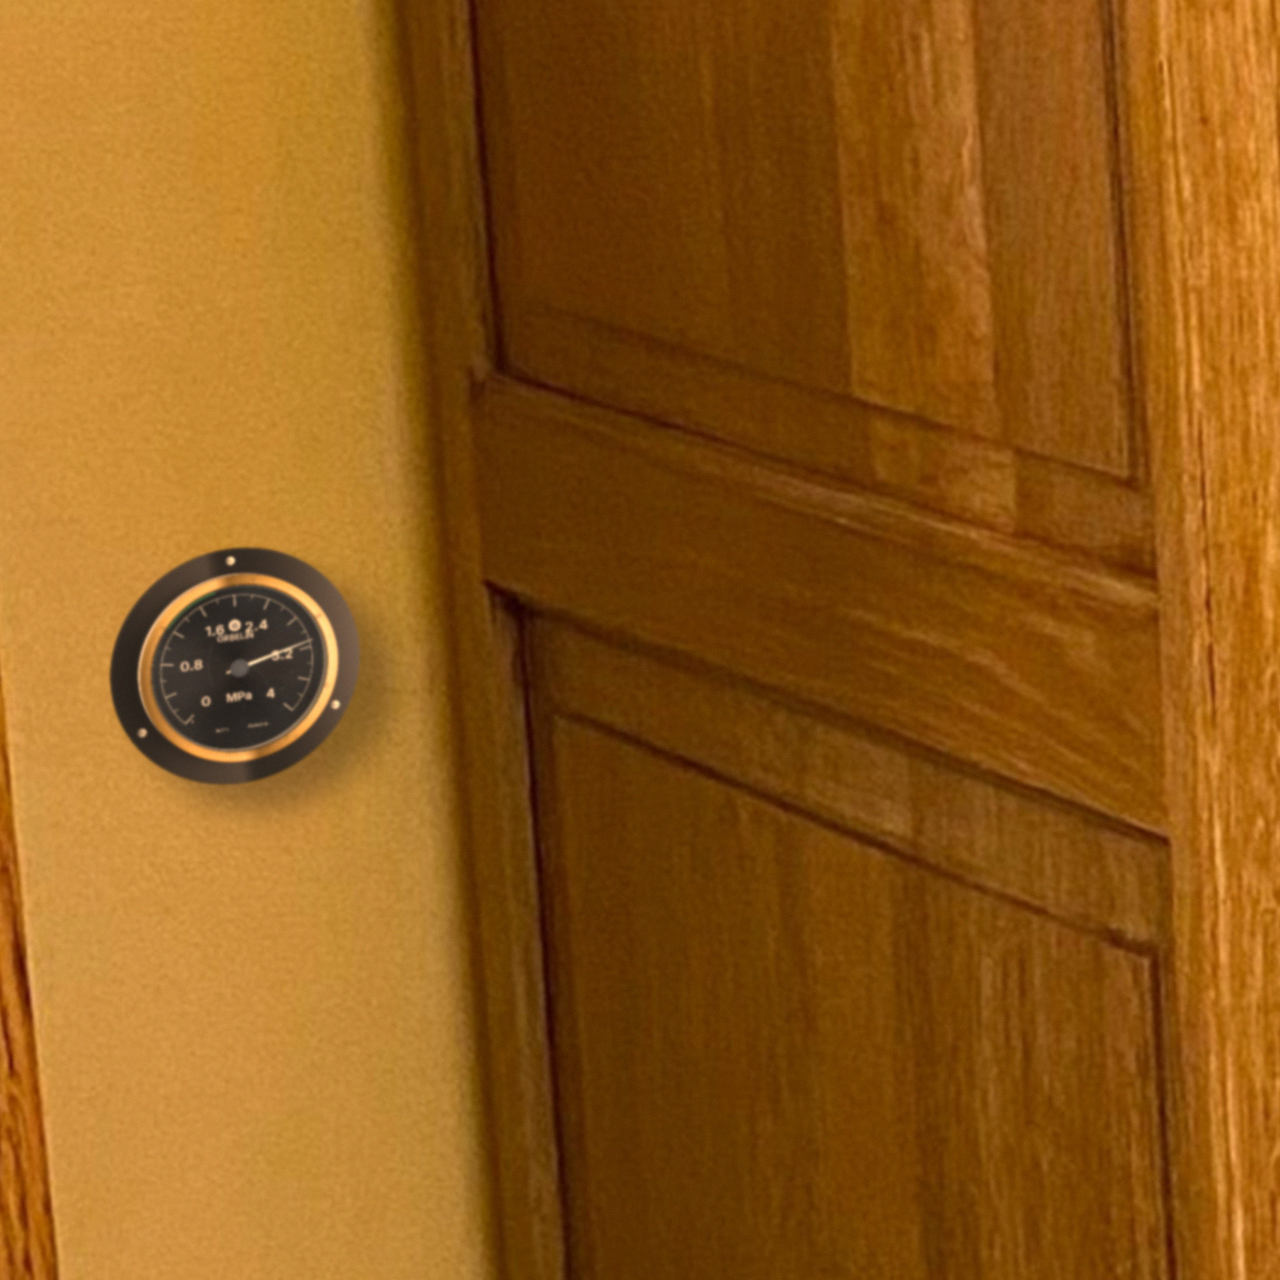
3.1MPa
